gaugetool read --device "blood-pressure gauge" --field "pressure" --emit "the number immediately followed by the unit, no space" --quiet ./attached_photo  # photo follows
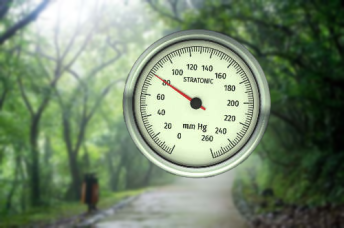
80mmHg
